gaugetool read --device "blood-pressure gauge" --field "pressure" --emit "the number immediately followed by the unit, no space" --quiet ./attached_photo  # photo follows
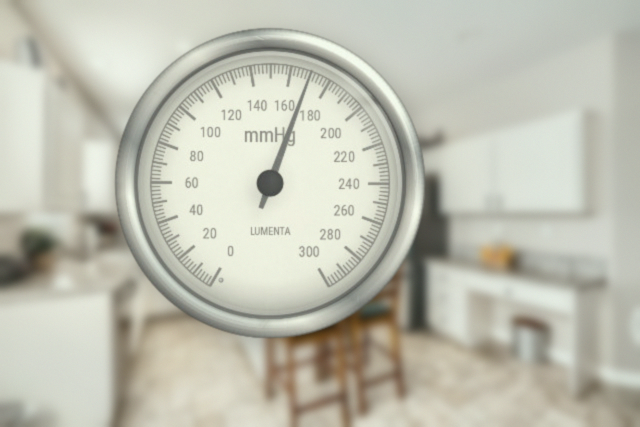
170mmHg
